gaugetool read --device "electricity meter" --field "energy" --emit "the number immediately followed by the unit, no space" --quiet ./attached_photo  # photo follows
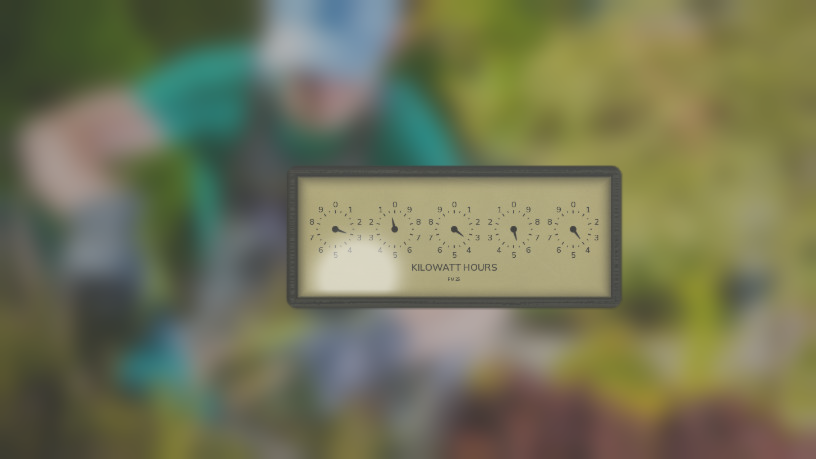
30354kWh
